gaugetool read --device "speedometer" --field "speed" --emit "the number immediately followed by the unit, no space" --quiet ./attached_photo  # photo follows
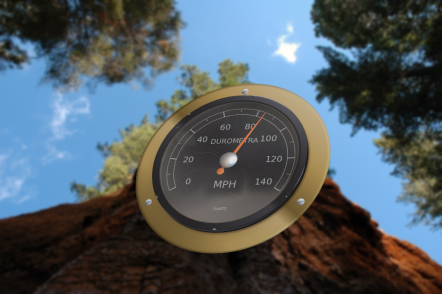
85mph
